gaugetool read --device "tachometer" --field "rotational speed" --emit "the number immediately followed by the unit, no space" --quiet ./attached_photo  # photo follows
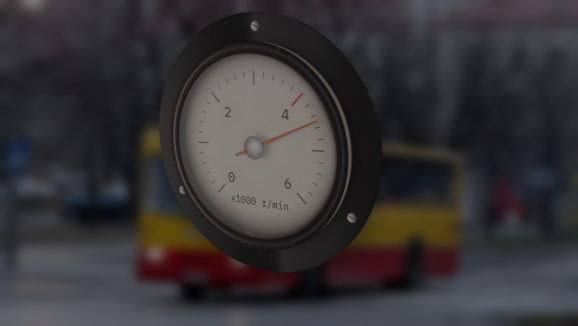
4500rpm
